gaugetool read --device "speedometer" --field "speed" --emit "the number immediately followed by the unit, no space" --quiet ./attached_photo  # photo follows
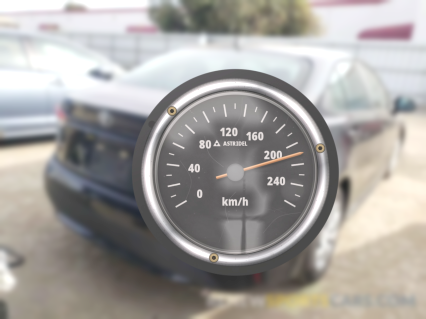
210km/h
